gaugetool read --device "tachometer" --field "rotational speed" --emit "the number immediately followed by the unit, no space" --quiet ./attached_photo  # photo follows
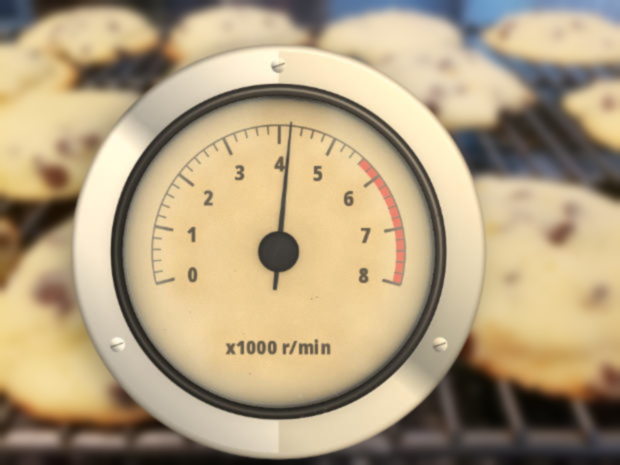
4200rpm
